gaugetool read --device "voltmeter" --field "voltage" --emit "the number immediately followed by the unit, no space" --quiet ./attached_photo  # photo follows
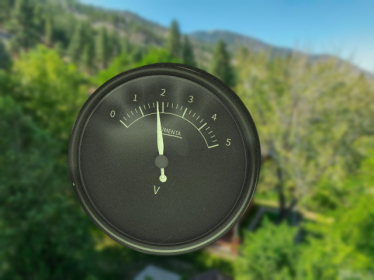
1.8V
